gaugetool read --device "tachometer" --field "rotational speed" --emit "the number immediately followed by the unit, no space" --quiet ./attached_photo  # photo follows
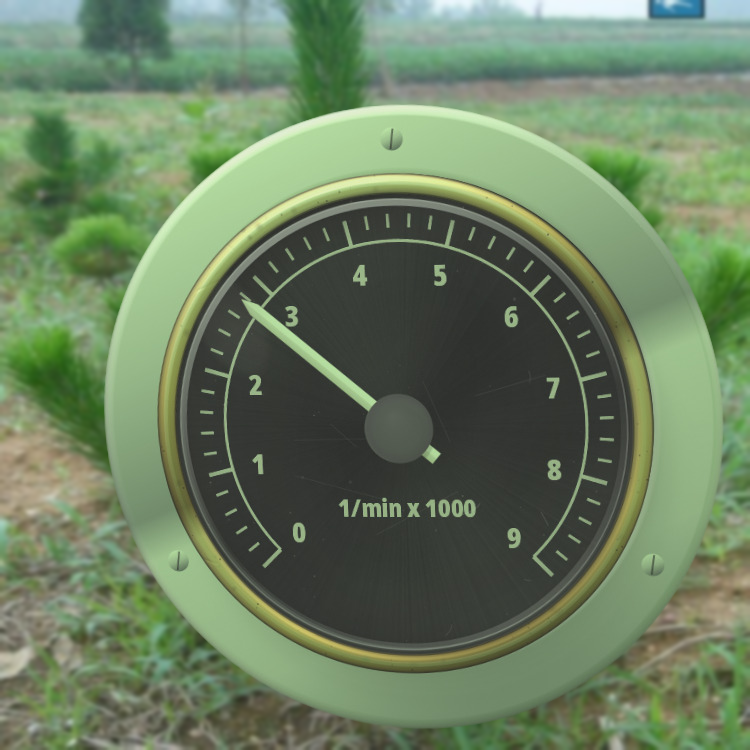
2800rpm
